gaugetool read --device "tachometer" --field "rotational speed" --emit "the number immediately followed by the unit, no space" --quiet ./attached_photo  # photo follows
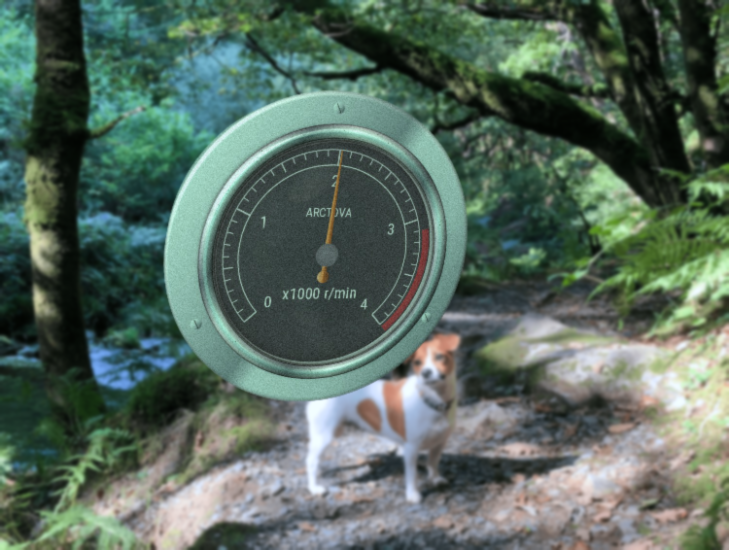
2000rpm
